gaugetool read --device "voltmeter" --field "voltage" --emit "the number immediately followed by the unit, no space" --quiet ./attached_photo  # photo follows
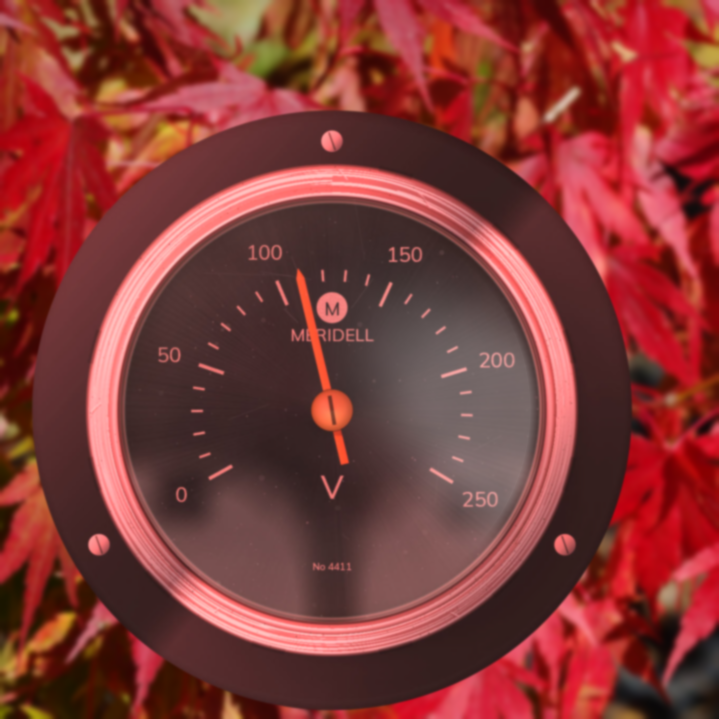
110V
